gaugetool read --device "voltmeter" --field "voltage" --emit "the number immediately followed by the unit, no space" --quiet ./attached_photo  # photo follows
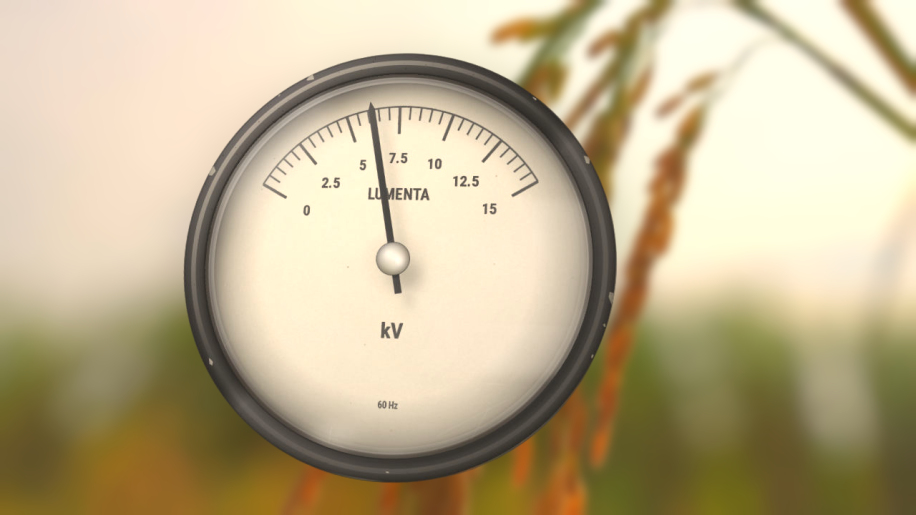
6.25kV
